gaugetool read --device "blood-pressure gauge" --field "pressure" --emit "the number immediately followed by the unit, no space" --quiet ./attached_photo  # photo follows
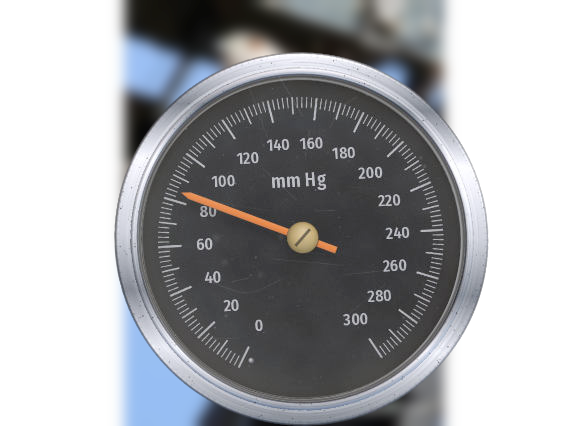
84mmHg
